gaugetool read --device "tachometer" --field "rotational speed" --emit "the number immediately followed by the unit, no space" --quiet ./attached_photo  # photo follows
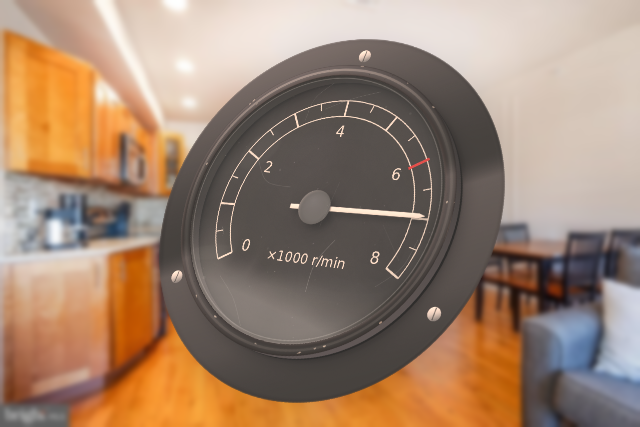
7000rpm
